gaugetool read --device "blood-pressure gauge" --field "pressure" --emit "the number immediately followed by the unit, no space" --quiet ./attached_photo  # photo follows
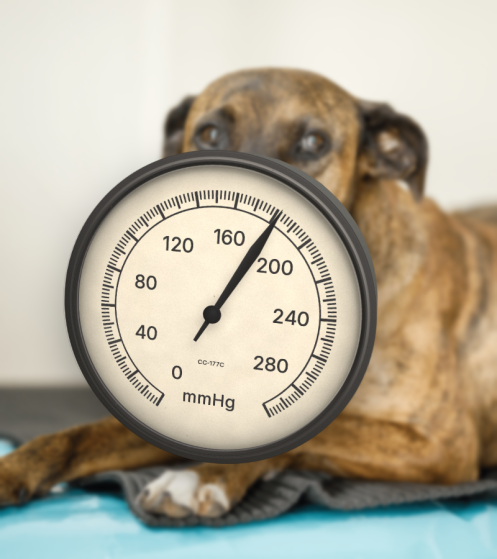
182mmHg
